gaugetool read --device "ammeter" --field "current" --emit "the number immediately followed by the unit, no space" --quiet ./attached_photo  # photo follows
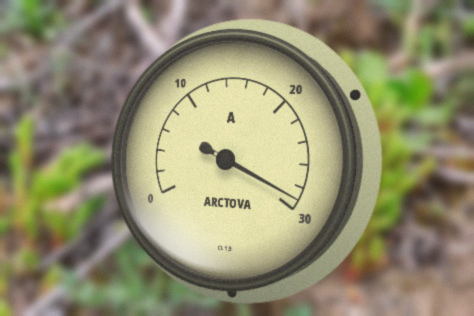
29A
